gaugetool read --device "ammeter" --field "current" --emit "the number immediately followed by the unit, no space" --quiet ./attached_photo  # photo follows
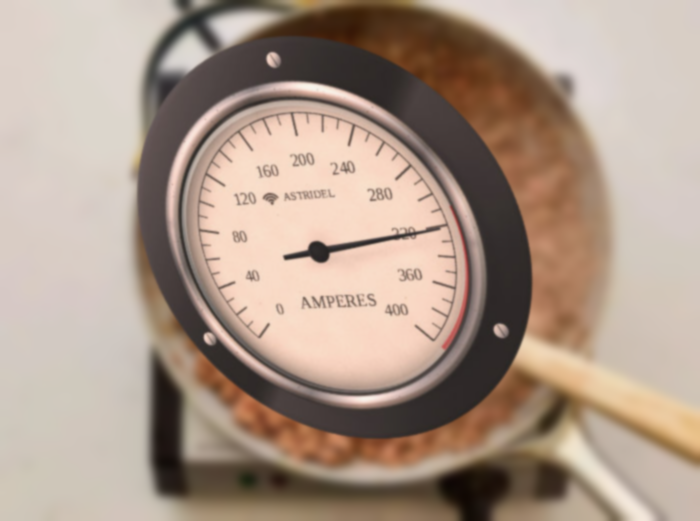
320A
